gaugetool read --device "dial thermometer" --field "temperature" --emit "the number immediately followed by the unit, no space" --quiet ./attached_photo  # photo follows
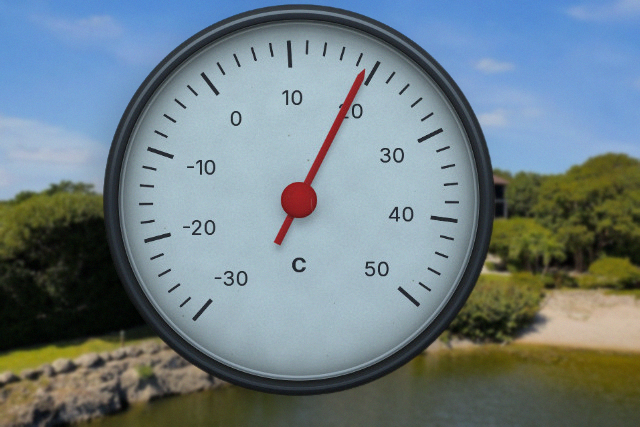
19°C
